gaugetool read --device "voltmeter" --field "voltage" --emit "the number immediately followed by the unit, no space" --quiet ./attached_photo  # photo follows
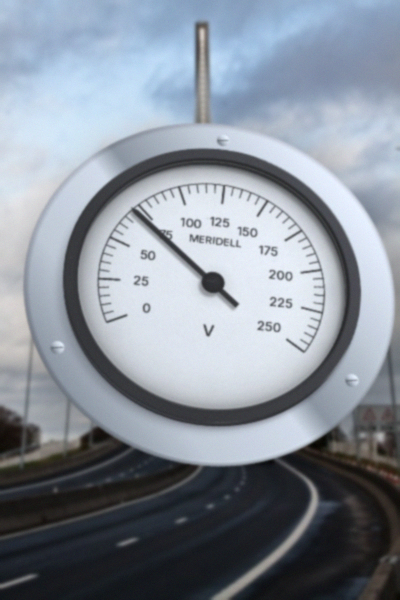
70V
